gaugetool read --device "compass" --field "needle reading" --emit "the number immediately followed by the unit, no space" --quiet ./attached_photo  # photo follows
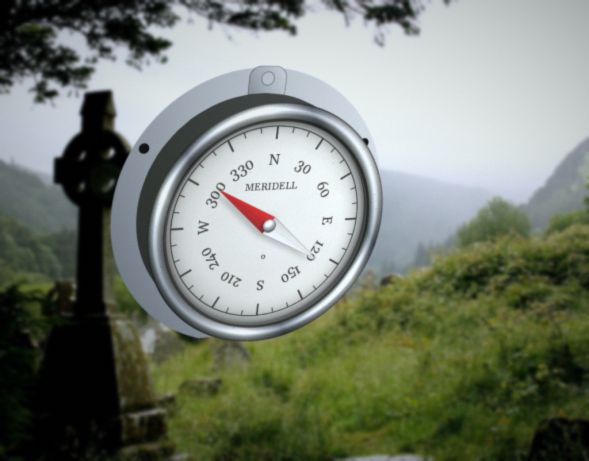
305°
